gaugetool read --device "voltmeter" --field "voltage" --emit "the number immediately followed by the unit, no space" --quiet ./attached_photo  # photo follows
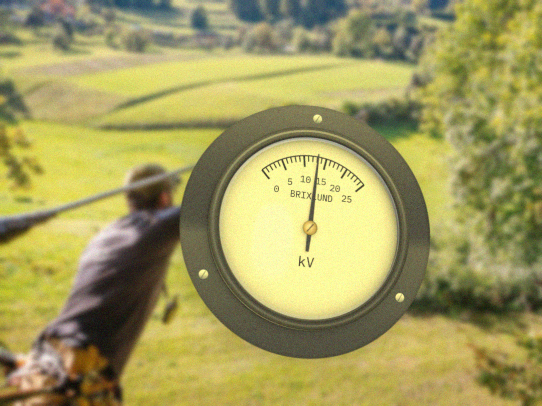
13kV
